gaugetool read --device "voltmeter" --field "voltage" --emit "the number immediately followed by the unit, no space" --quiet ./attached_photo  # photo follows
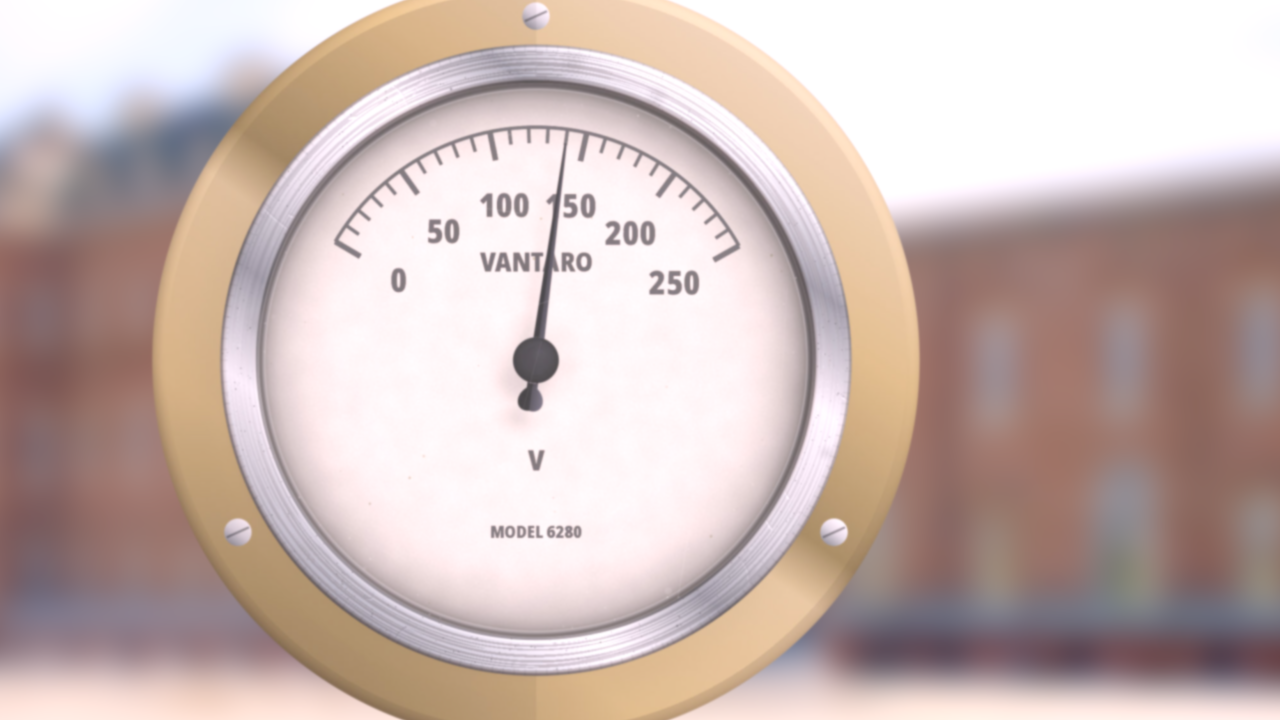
140V
